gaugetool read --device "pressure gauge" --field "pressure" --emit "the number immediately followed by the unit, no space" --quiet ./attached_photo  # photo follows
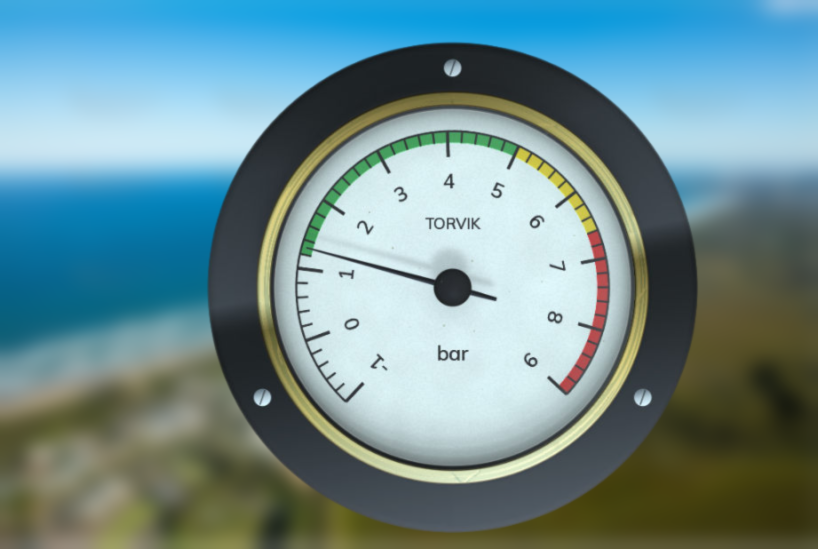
1.3bar
